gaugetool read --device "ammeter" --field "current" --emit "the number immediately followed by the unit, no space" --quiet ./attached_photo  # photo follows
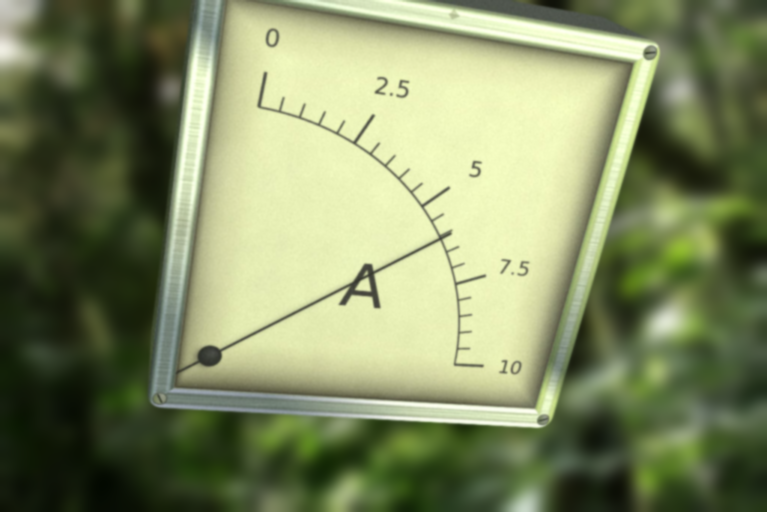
6A
